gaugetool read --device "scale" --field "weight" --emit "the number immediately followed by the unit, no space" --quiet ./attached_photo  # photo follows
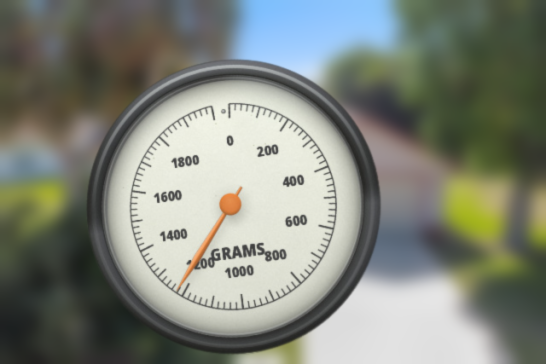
1220g
